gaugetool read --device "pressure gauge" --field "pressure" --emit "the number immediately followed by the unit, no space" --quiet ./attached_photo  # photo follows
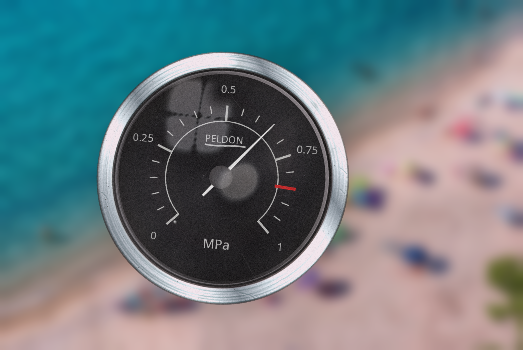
0.65MPa
